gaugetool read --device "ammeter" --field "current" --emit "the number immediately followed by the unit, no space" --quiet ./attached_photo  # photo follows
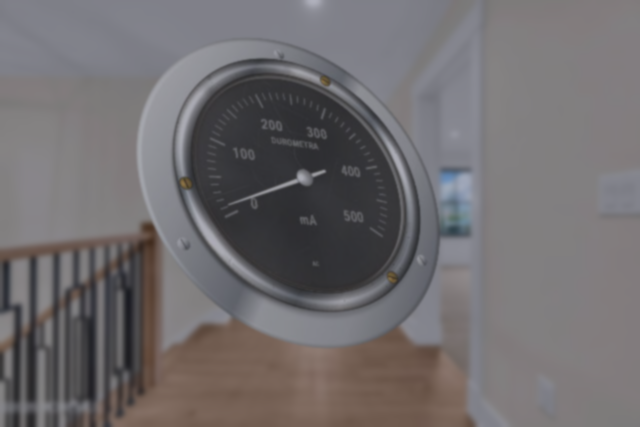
10mA
